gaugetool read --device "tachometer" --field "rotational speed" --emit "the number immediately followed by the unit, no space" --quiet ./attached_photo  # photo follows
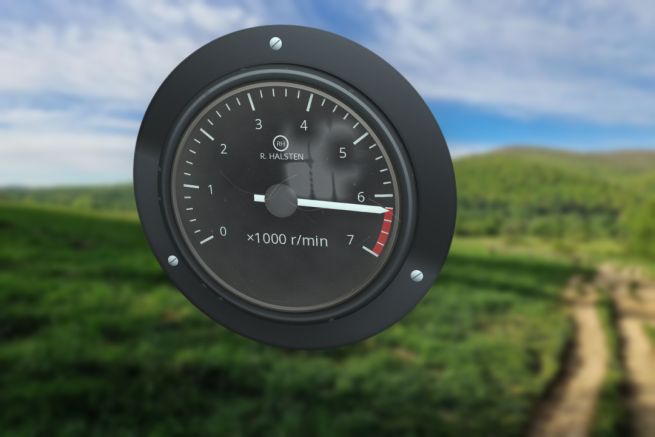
6200rpm
